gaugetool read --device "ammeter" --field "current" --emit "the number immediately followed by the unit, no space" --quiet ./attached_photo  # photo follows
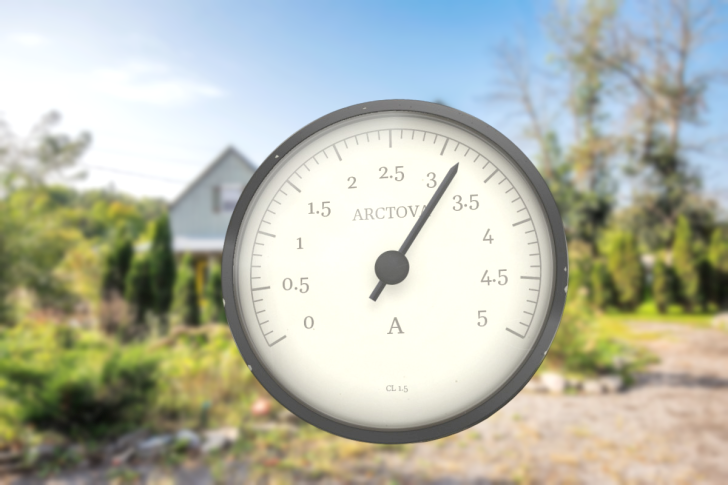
3.2A
